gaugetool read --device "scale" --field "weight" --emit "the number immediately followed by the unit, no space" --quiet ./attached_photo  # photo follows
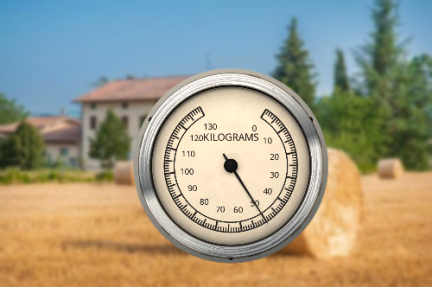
50kg
